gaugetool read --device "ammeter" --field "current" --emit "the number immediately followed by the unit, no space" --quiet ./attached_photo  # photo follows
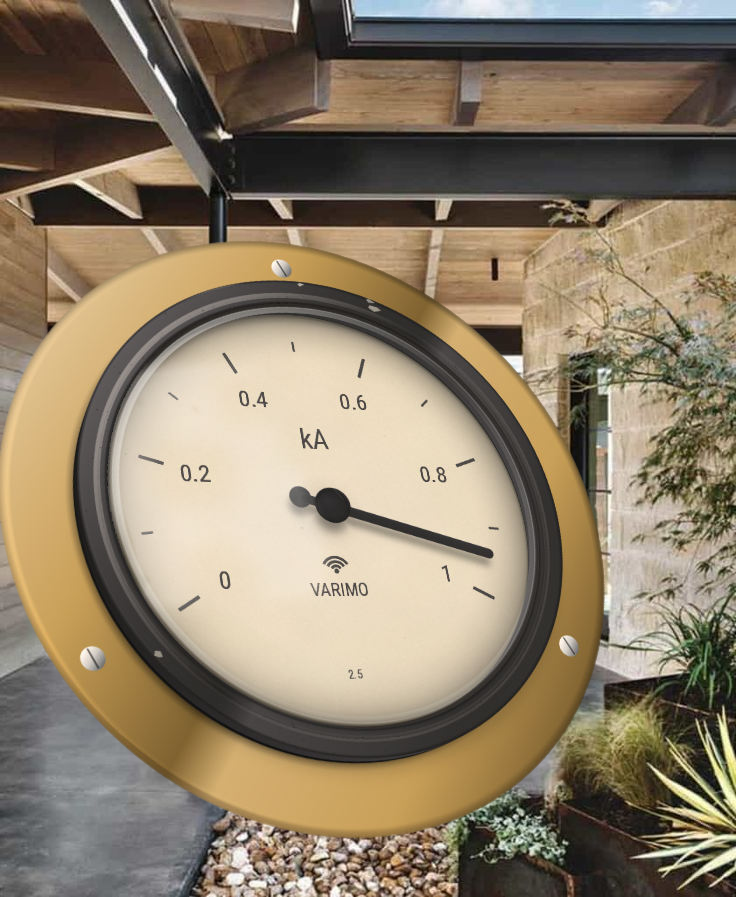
0.95kA
